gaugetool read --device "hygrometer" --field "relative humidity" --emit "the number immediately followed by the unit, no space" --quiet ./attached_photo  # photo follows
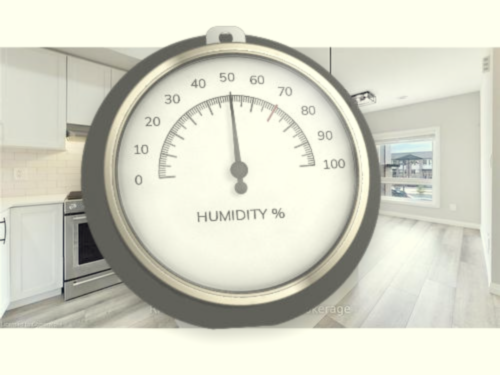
50%
